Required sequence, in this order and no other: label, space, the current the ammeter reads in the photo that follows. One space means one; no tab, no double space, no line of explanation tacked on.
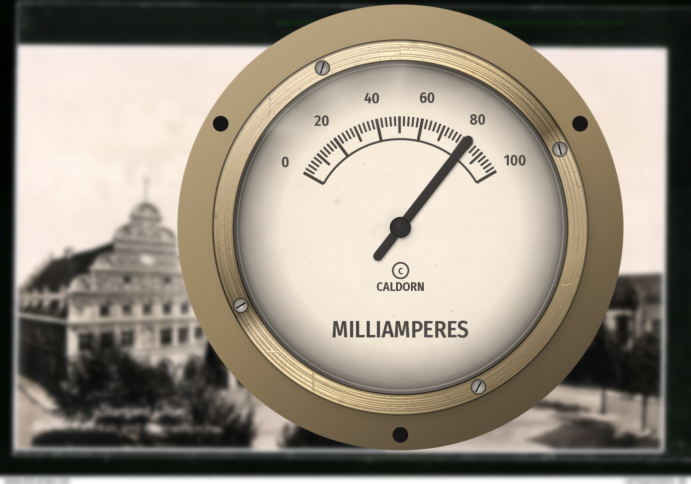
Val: 82 mA
